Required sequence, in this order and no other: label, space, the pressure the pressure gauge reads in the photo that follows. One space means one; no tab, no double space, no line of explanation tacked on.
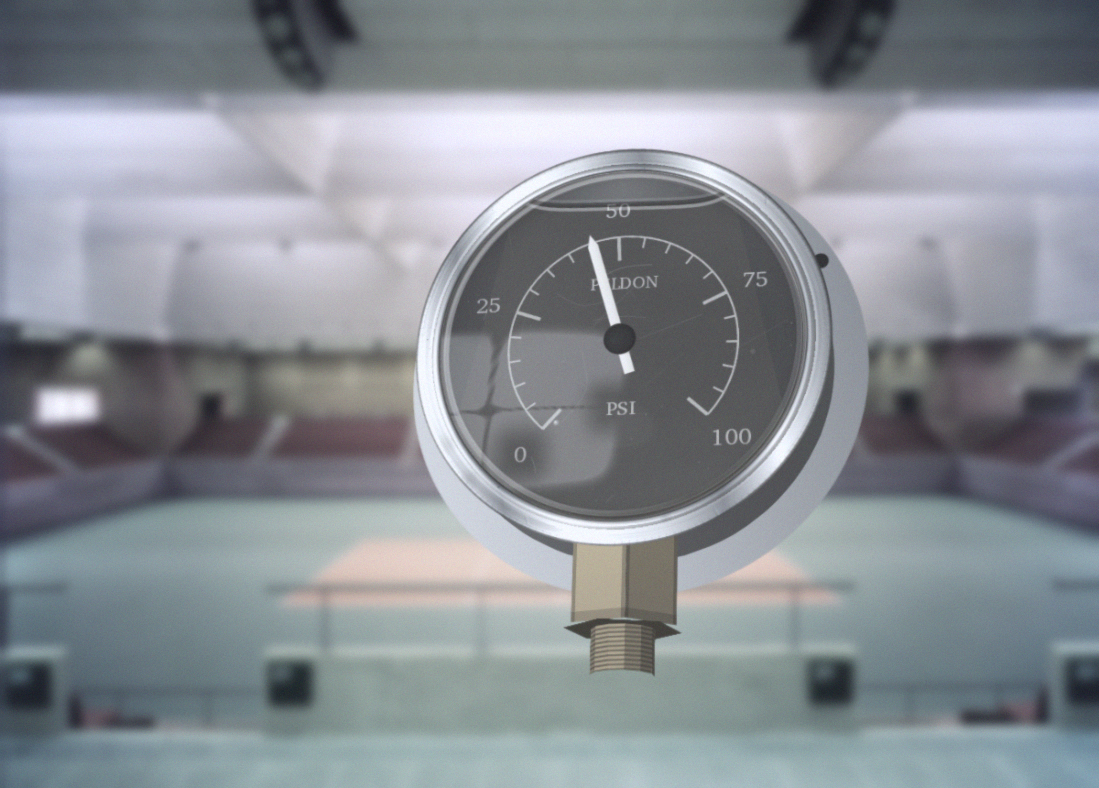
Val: 45 psi
